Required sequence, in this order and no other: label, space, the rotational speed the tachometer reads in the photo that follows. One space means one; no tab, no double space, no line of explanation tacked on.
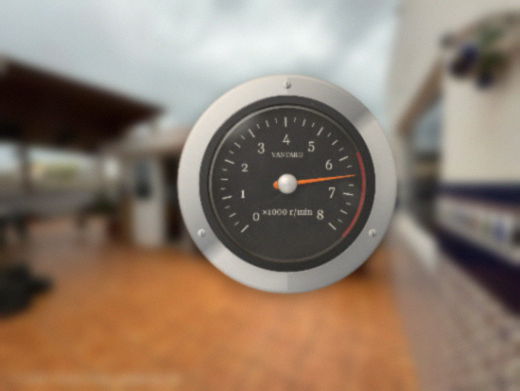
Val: 6500 rpm
